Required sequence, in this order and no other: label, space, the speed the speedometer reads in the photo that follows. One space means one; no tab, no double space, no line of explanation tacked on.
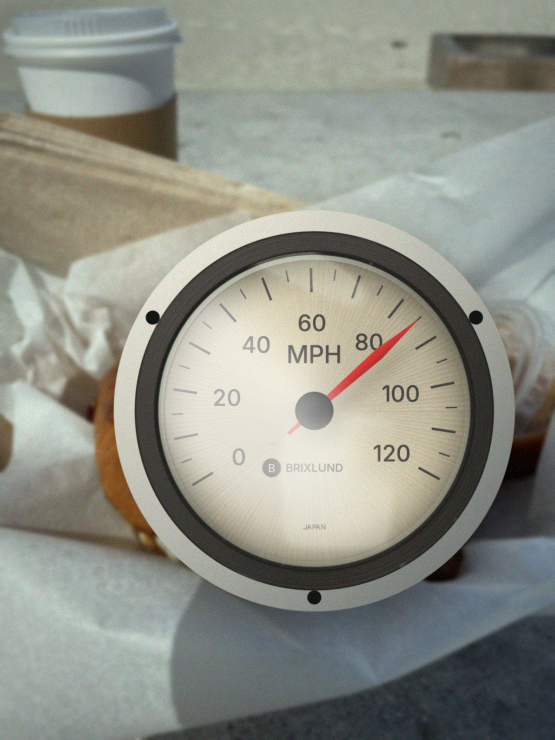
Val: 85 mph
